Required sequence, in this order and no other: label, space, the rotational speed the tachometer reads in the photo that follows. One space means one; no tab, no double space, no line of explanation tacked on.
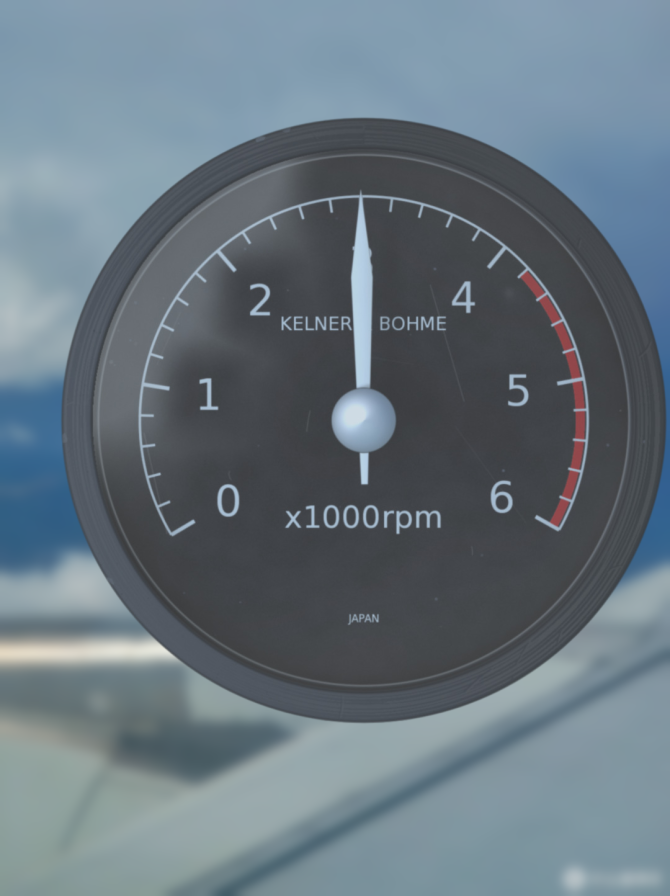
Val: 3000 rpm
